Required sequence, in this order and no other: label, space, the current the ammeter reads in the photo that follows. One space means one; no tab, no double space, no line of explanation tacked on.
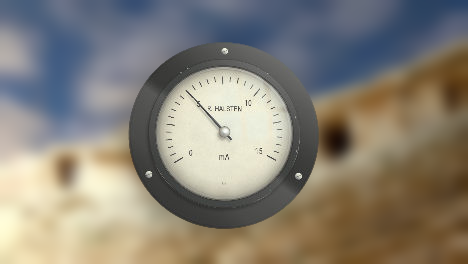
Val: 5 mA
